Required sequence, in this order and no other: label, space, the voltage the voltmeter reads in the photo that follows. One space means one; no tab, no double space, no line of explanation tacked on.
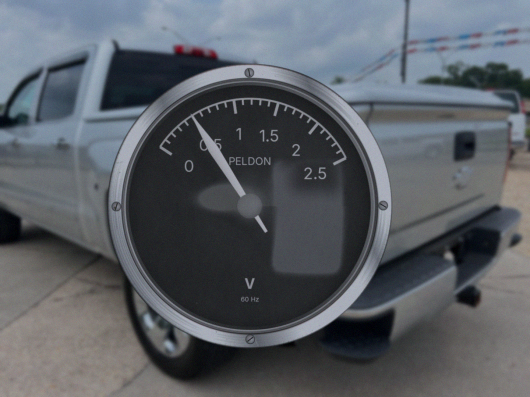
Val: 0.5 V
